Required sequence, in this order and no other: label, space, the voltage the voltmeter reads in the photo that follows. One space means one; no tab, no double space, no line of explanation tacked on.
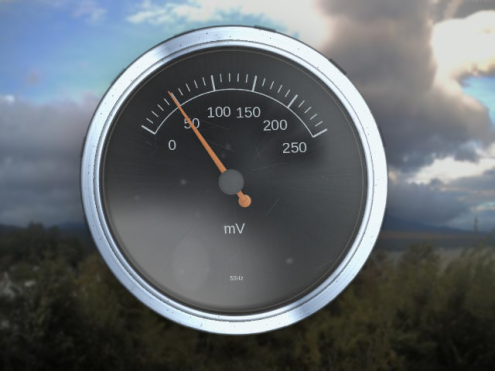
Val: 50 mV
